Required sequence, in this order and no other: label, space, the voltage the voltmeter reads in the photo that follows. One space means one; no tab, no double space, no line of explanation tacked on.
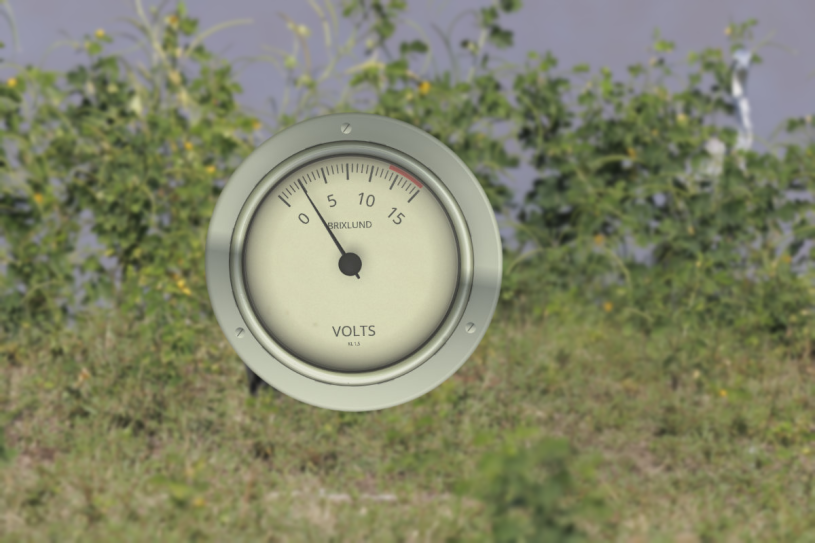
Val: 2.5 V
